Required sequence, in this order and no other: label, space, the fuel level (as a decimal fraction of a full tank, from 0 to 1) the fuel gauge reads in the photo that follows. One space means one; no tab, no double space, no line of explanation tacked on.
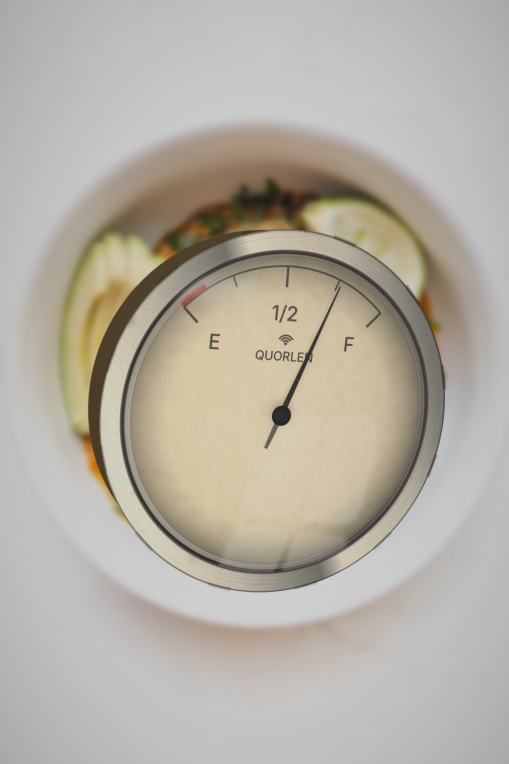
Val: 0.75
